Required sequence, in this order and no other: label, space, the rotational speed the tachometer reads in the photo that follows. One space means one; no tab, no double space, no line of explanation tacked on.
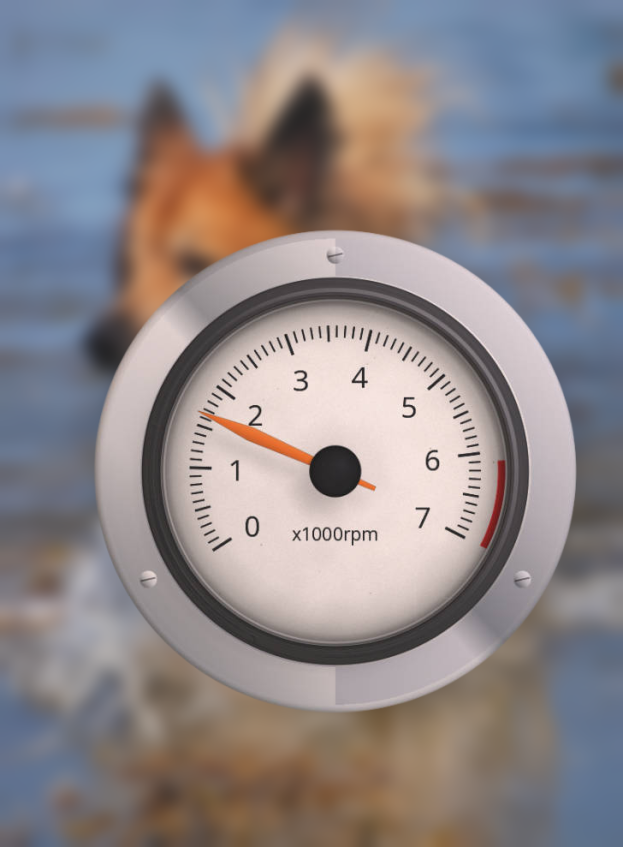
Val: 1650 rpm
